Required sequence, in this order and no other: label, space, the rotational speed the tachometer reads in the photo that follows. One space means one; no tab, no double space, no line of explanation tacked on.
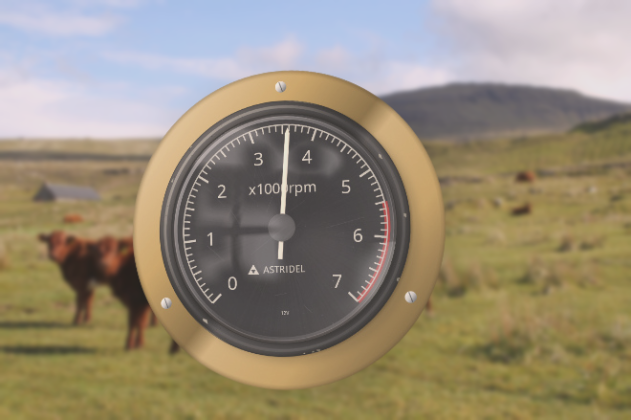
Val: 3600 rpm
